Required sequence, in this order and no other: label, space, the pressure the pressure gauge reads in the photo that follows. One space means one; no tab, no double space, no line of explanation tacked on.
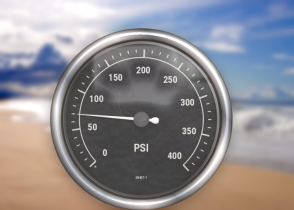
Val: 70 psi
